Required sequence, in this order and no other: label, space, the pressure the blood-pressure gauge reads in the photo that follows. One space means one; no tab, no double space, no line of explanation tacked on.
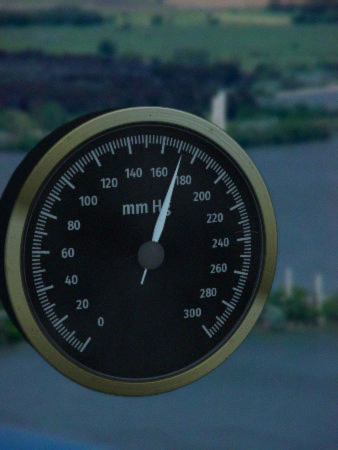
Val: 170 mmHg
